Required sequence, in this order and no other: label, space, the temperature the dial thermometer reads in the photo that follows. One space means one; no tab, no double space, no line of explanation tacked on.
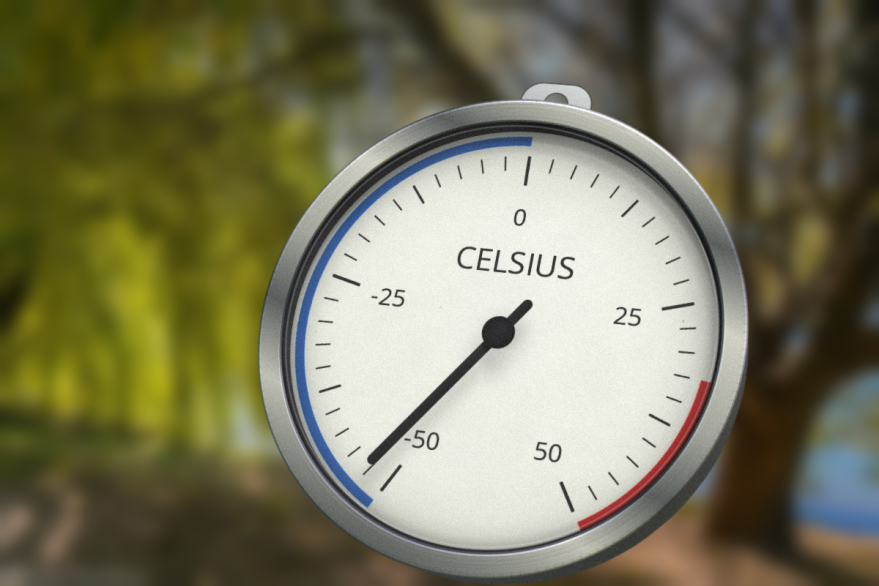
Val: -47.5 °C
